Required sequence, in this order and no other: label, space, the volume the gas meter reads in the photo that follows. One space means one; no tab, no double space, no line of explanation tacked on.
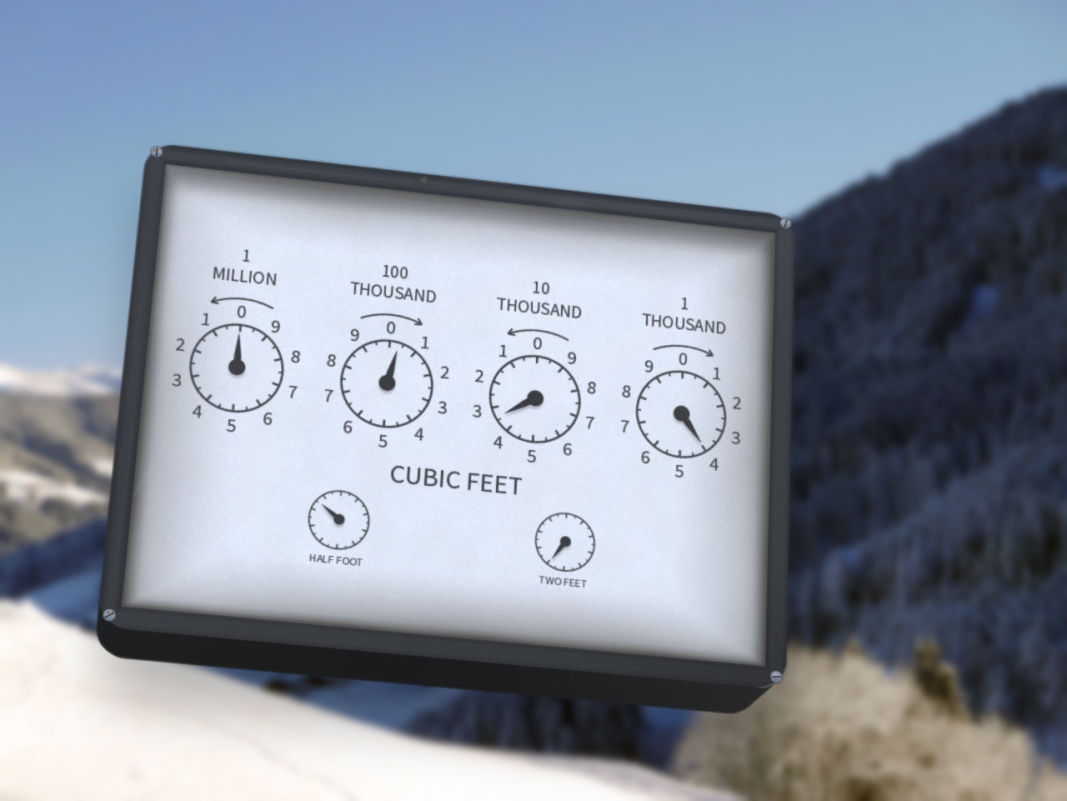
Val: 3400 ft³
